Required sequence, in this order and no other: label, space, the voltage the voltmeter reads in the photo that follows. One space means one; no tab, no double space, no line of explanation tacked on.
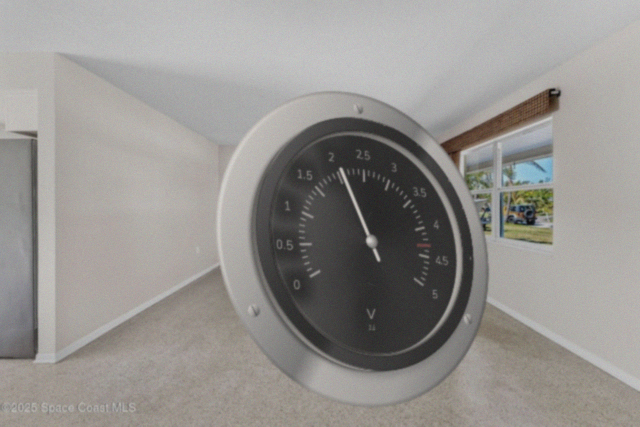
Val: 2 V
